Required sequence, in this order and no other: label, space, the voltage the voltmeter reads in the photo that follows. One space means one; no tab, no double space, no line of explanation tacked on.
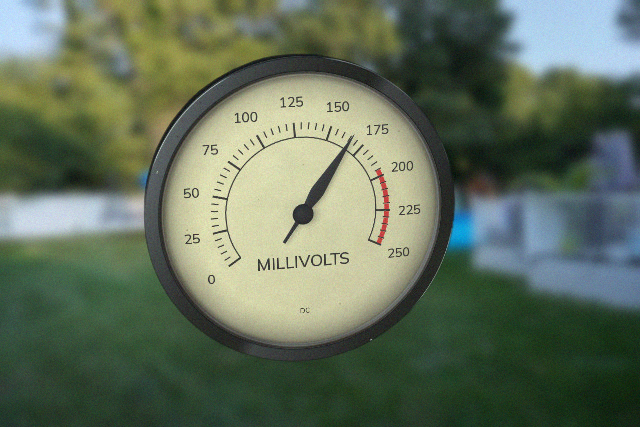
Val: 165 mV
